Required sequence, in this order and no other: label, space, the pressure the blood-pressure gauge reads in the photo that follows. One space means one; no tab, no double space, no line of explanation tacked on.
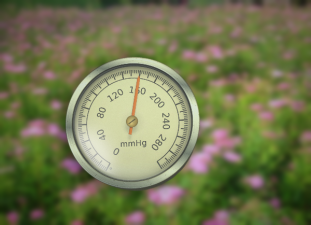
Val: 160 mmHg
